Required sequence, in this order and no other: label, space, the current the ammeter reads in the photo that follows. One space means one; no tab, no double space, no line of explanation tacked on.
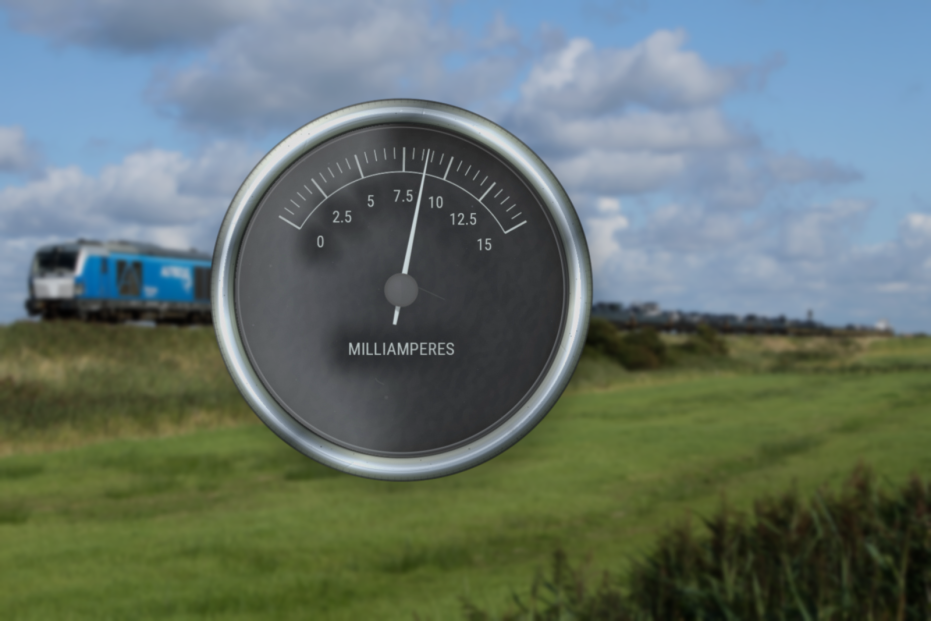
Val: 8.75 mA
